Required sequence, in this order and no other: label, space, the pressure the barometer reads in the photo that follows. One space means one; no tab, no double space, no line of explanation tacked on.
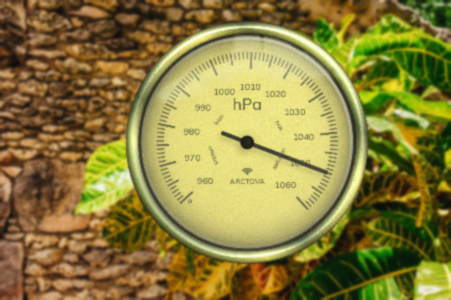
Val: 1050 hPa
